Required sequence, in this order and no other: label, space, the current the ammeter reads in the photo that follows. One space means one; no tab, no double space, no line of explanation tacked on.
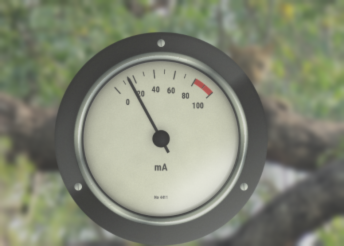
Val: 15 mA
